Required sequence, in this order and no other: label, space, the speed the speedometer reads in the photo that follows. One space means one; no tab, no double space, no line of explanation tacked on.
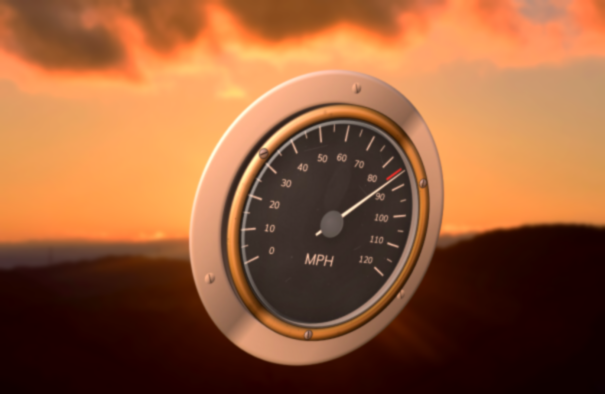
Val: 85 mph
